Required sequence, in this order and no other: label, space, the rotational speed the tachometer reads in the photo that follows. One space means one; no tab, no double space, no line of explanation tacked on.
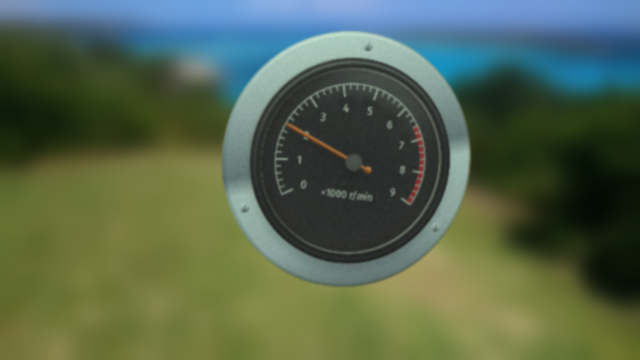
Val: 2000 rpm
